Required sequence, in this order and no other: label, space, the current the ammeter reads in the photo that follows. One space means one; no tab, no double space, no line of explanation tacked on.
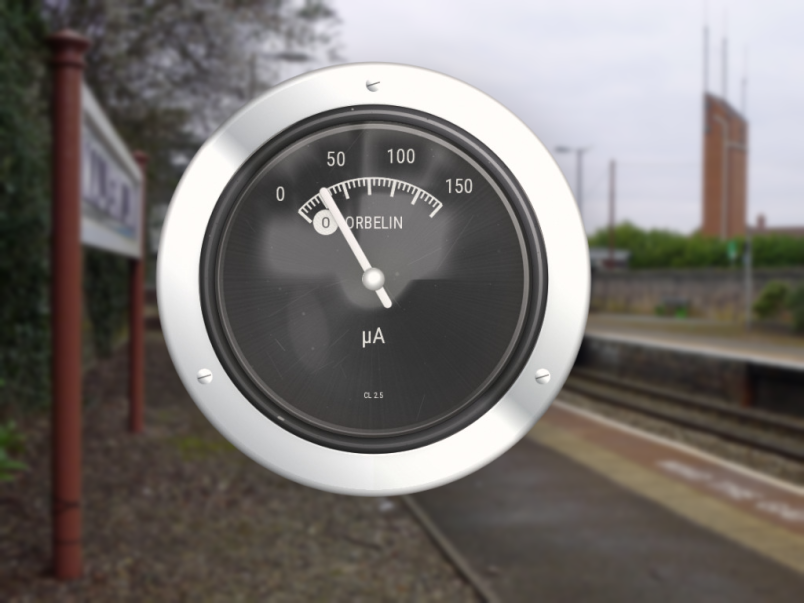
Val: 30 µA
